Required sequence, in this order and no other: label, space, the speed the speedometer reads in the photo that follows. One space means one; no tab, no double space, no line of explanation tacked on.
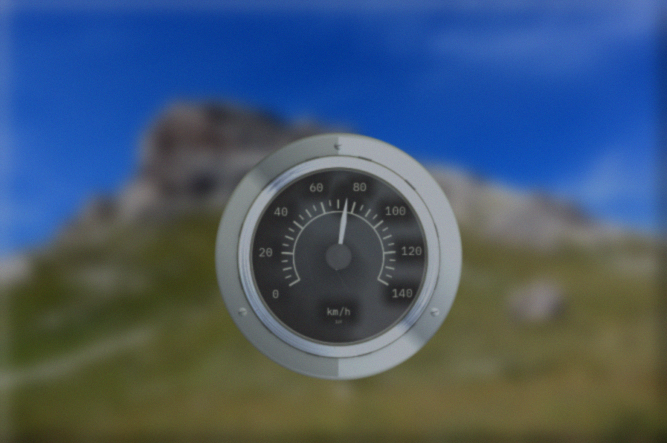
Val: 75 km/h
